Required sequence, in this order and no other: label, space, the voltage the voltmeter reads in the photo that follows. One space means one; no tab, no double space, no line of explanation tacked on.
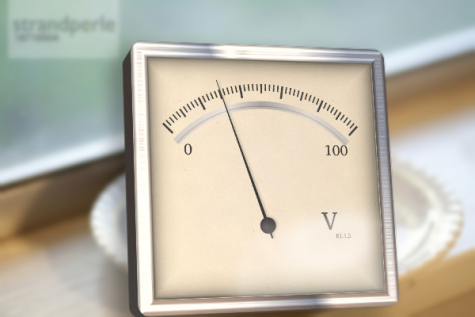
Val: 30 V
